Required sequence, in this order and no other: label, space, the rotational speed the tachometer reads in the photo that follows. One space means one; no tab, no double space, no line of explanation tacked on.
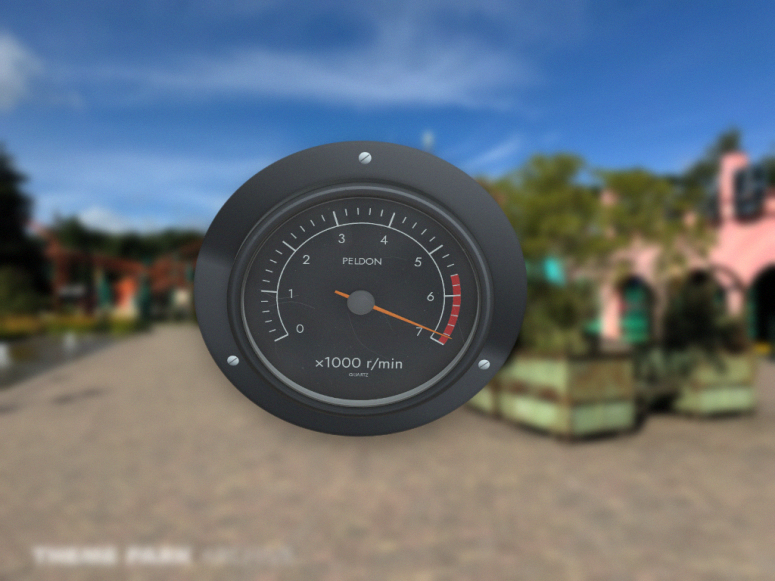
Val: 6800 rpm
